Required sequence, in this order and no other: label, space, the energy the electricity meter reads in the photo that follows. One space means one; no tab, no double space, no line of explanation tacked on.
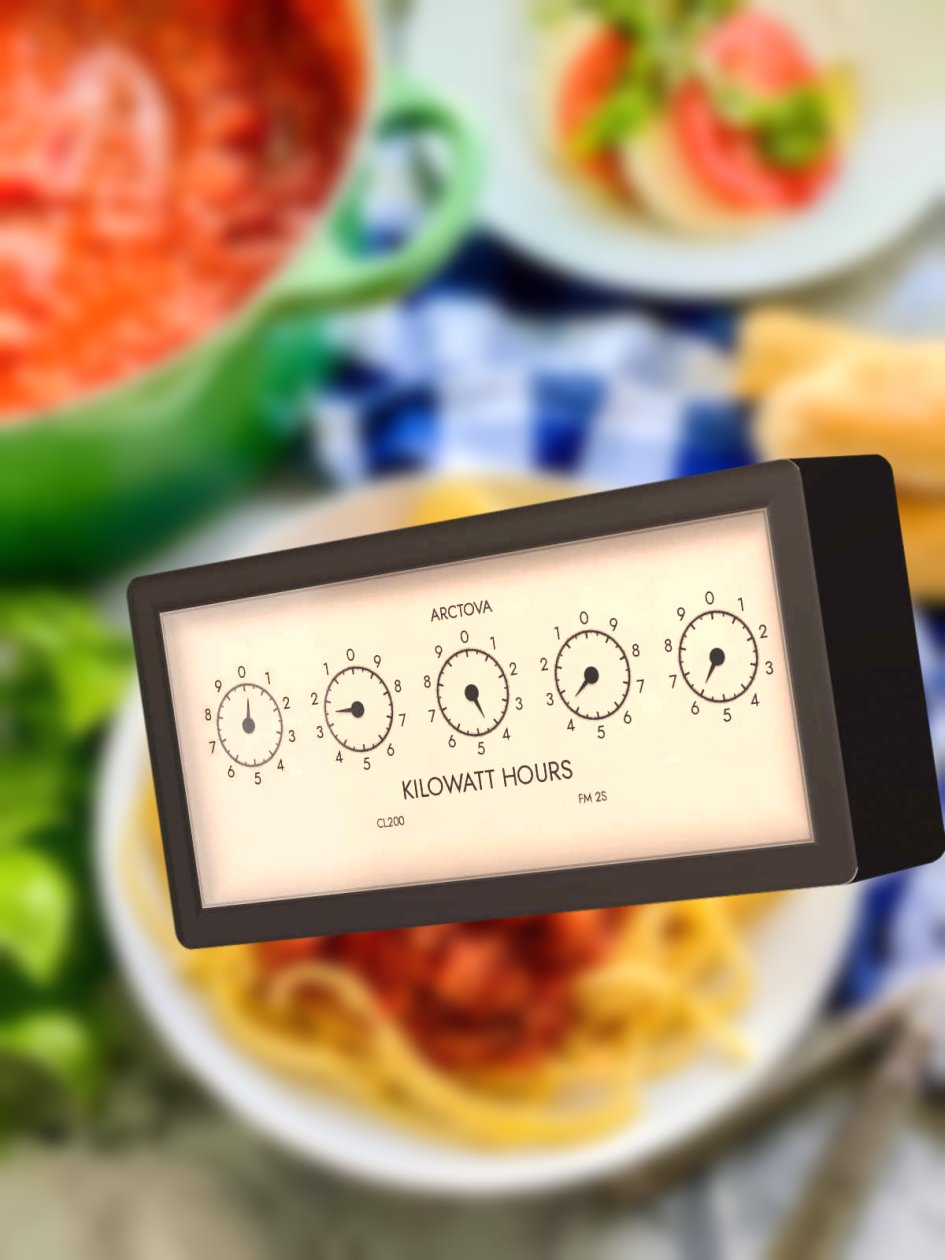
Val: 2436 kWh
